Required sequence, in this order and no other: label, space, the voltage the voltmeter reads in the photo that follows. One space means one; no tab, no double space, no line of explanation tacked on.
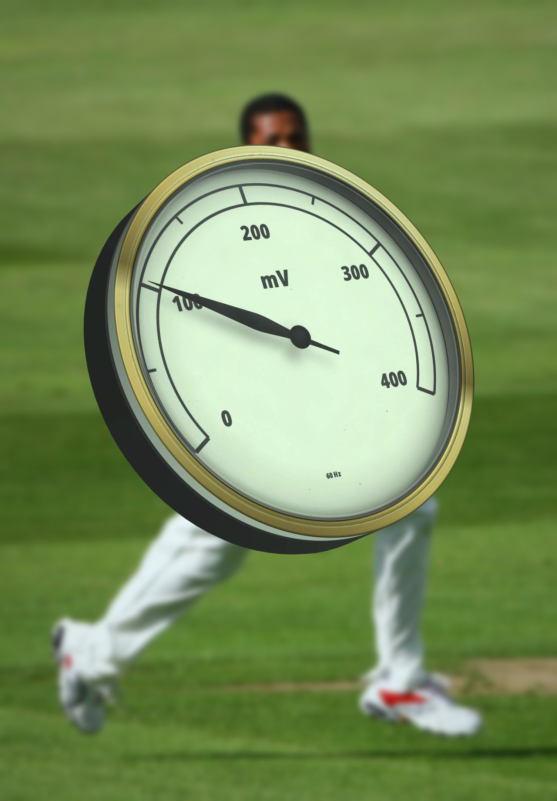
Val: 100 mV
